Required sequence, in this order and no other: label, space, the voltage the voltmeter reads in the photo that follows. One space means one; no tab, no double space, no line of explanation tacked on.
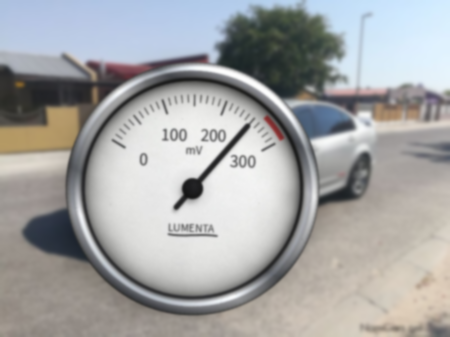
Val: 250 mV
